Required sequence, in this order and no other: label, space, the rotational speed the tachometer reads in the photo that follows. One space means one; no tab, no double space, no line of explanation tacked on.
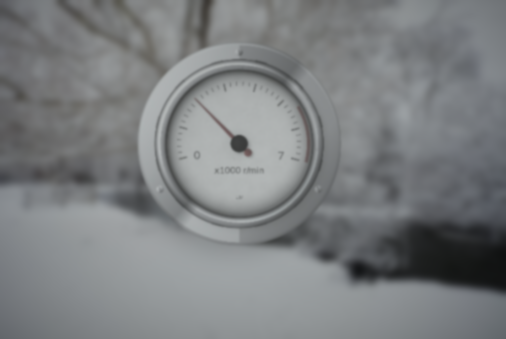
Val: 2000 rpm
